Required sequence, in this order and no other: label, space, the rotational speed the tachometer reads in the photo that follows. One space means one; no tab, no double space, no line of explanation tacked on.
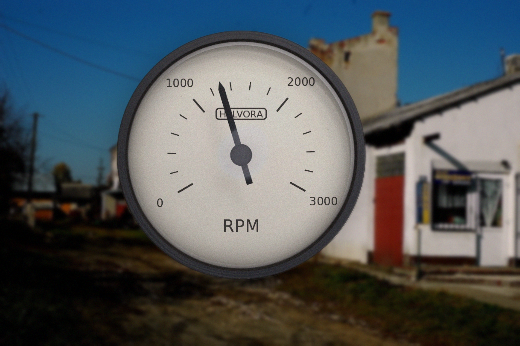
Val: 1300 rpm
